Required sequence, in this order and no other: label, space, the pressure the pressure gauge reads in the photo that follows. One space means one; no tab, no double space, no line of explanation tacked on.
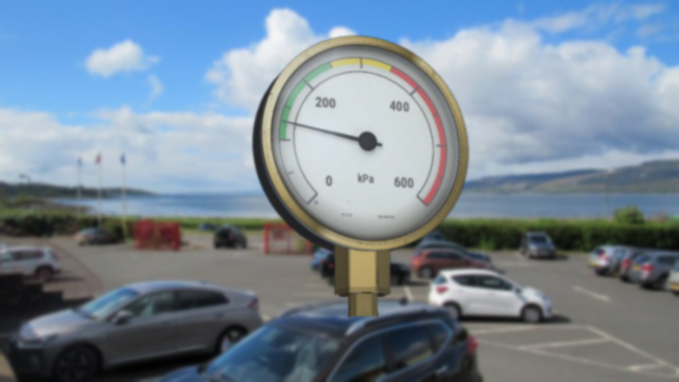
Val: 125 kPa
